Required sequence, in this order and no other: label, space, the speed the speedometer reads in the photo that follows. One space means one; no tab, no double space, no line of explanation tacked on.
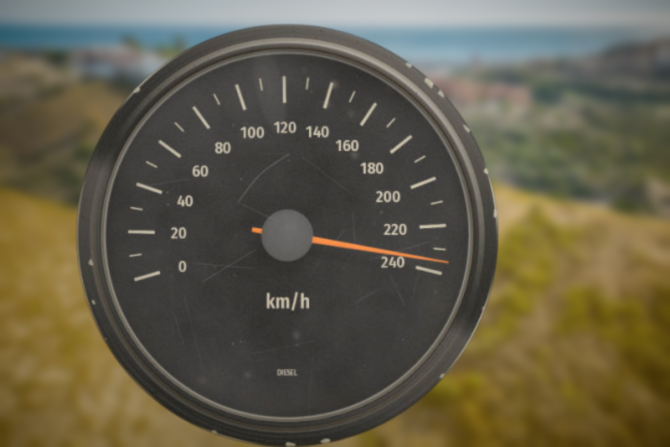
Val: 235 km/h
